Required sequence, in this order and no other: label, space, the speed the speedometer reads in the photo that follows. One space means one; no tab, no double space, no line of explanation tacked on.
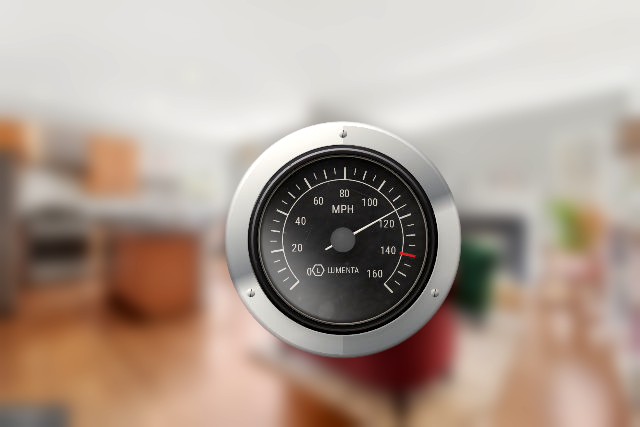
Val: 115 mph
